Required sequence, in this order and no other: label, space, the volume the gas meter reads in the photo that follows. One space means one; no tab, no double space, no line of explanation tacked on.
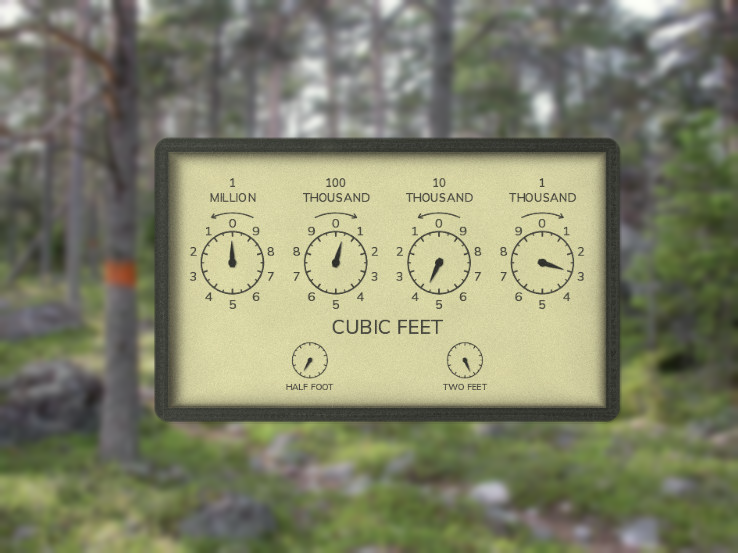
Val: 4300 ft³
